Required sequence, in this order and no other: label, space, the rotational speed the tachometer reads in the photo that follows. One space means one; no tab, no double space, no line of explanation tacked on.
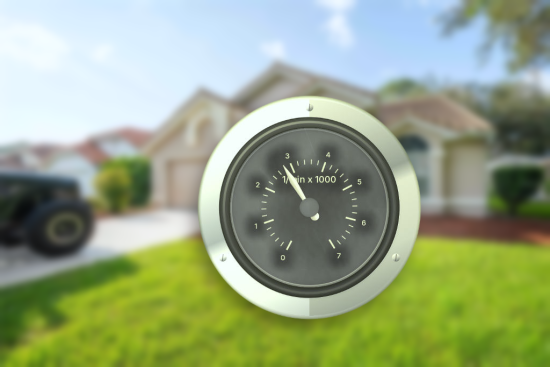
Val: 2800 rpm
